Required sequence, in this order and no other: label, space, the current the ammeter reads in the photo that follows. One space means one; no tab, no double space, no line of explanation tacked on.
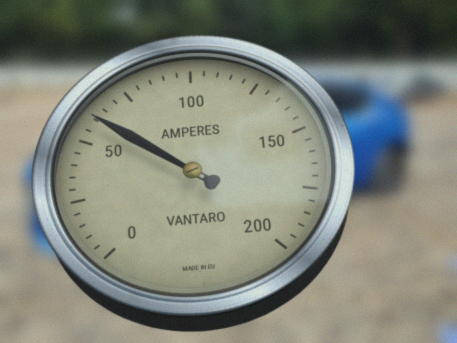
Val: 60 A
